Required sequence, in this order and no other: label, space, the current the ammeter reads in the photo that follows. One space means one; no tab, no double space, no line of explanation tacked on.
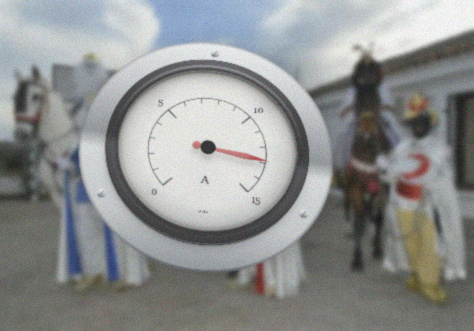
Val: 13 A
